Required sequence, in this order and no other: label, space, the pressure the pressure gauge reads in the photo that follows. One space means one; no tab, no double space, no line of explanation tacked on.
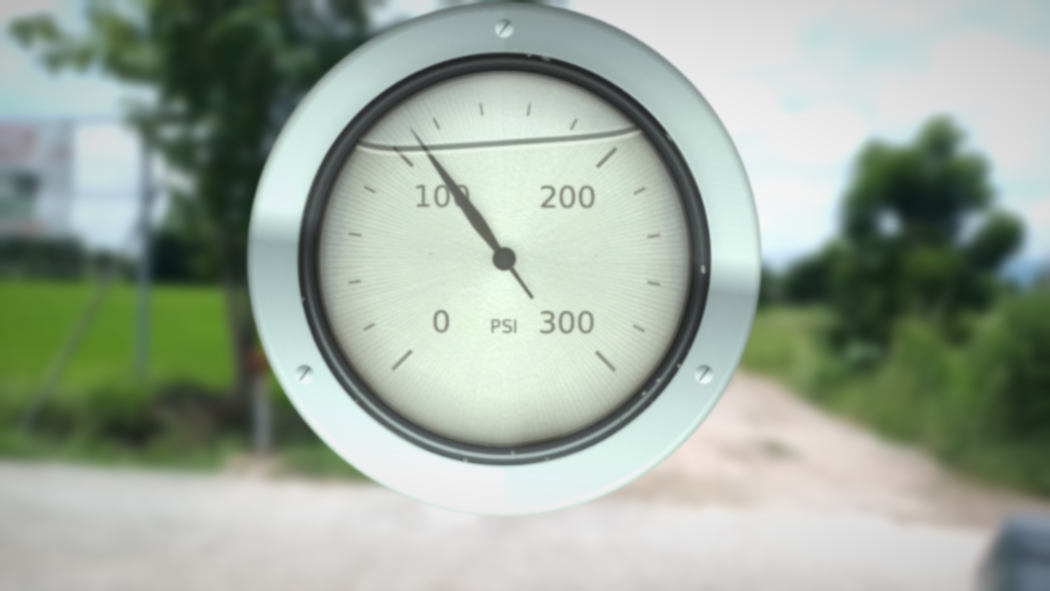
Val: 110 psi
